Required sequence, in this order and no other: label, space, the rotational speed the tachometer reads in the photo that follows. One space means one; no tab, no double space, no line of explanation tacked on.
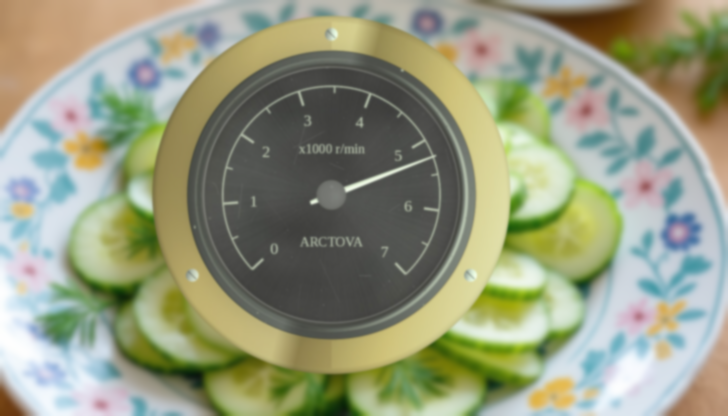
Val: 5250 rpm
